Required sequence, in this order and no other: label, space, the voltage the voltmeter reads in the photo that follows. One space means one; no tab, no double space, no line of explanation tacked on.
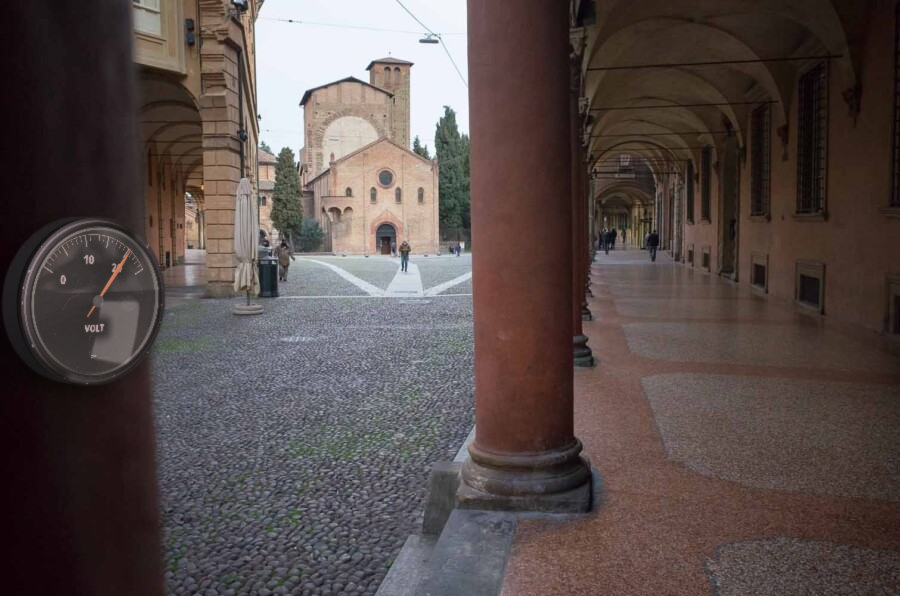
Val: 20 V
